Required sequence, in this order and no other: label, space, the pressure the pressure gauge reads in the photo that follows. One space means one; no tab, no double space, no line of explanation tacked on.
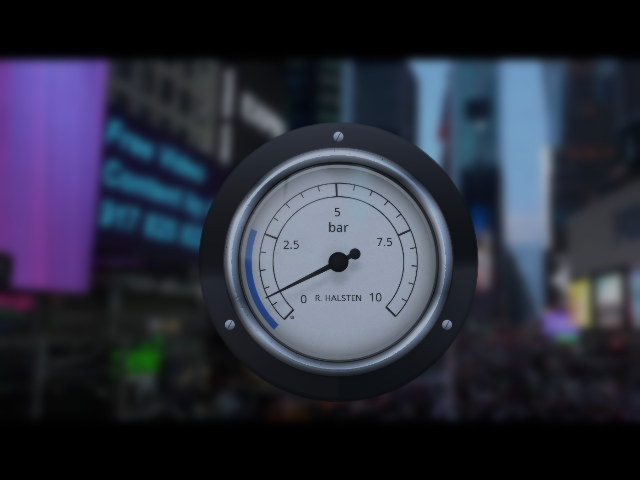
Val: 0.75 bar
